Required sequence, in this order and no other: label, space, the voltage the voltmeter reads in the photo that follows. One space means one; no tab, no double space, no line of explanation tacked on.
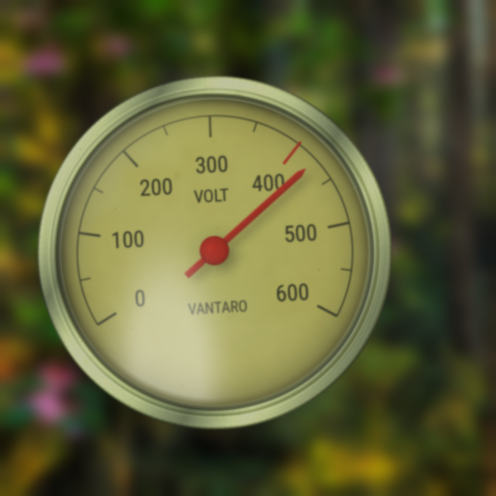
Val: 425 V
